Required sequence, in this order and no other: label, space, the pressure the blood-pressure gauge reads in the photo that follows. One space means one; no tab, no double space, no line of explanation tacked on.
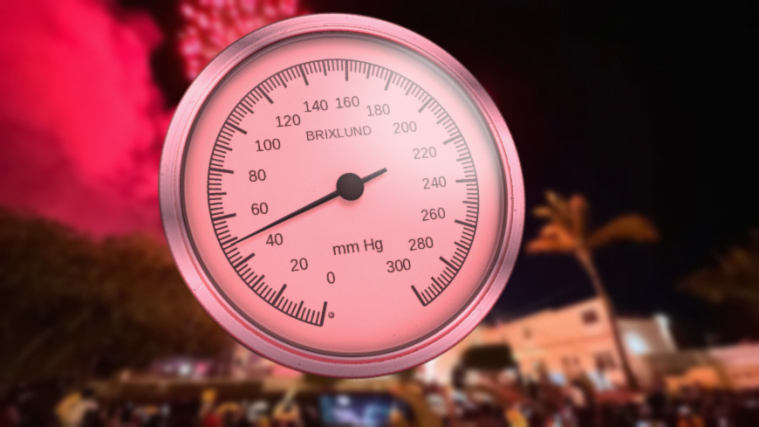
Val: 48 mmHg
